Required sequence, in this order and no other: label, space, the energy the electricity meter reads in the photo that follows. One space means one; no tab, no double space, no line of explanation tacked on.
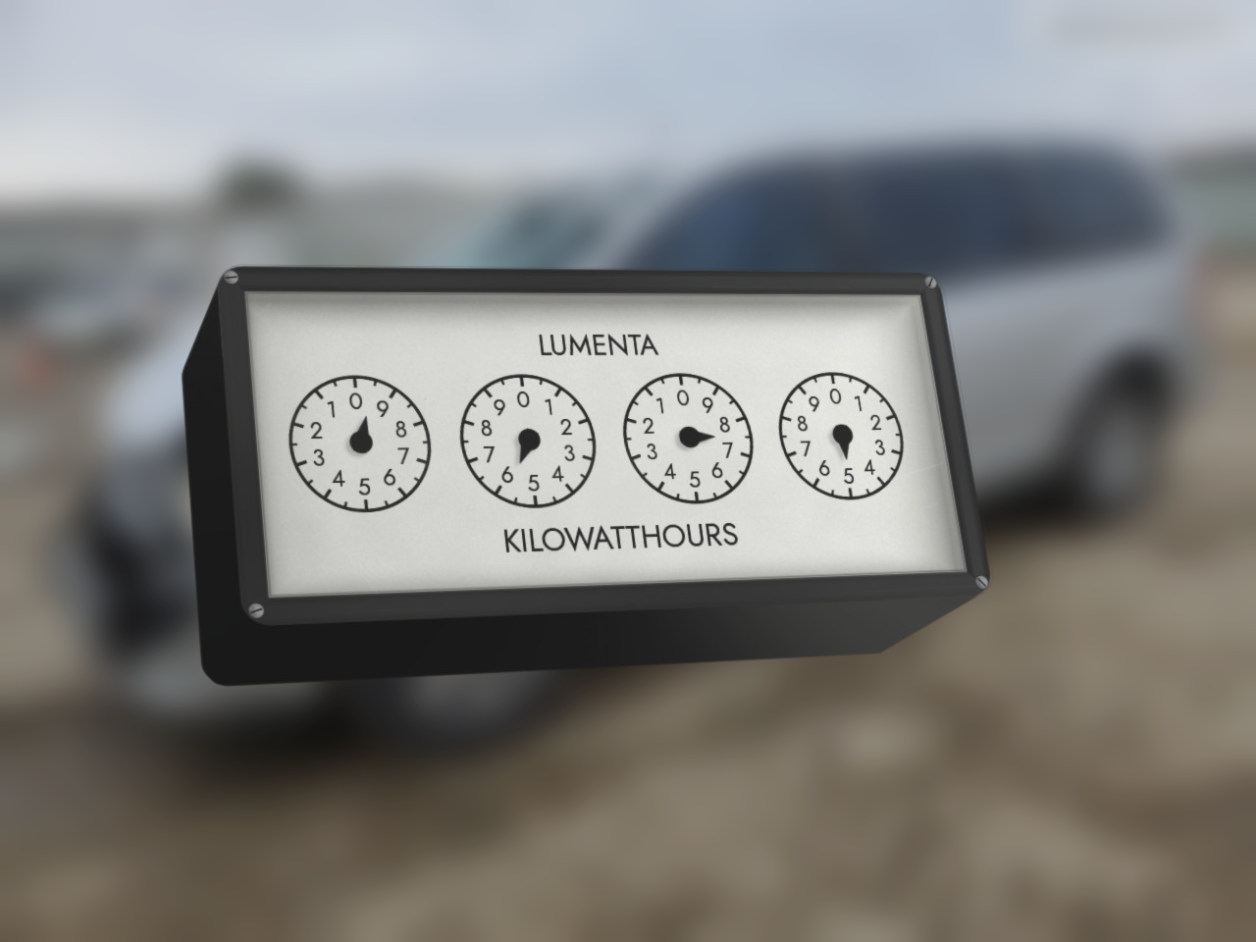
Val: 9575 kWh
